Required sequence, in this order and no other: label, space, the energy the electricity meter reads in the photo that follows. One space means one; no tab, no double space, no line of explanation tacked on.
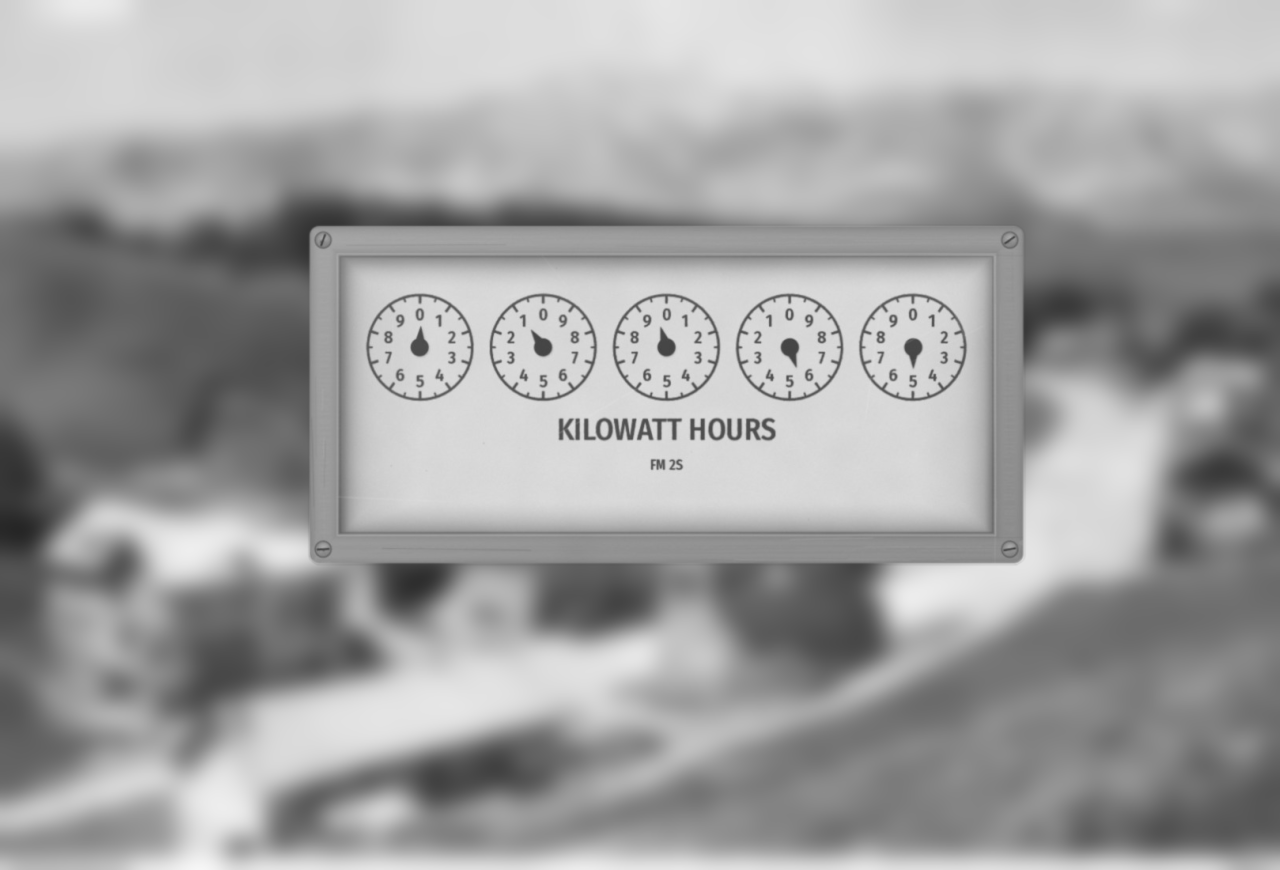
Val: 955 kWh
